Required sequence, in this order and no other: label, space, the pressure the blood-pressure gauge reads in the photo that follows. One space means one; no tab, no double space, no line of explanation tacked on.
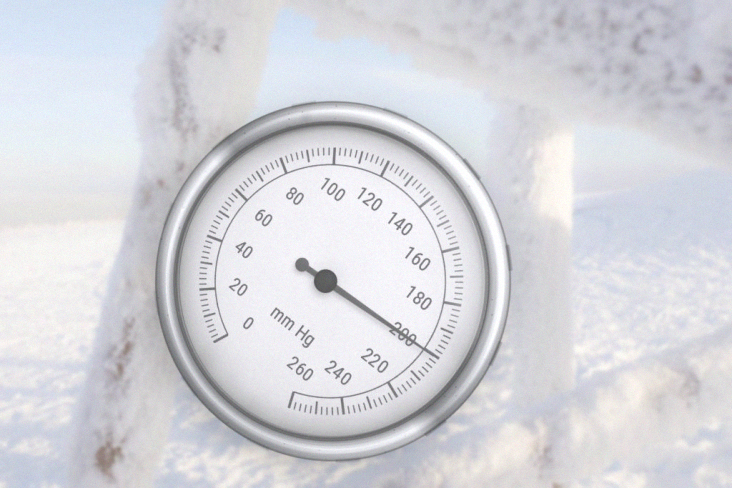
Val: 200 mmHg
